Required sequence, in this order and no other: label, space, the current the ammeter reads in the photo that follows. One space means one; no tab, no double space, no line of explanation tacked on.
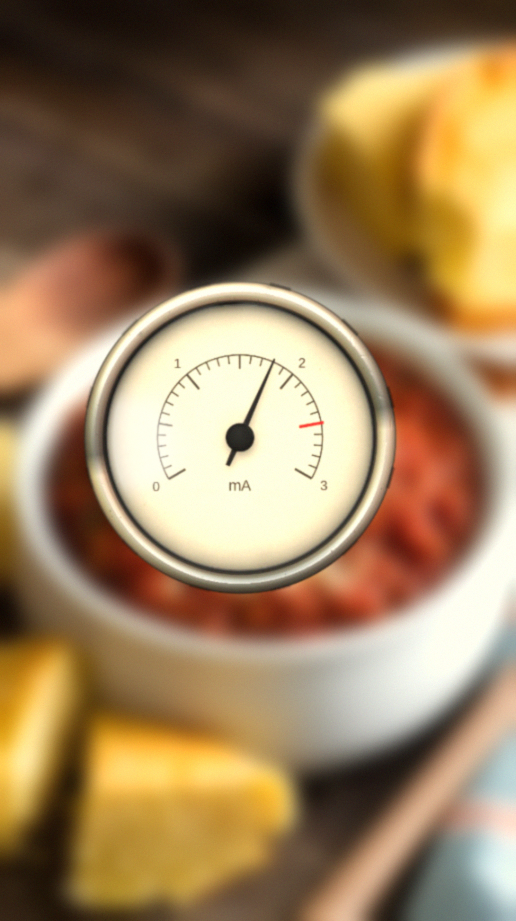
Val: 1.8 mA
